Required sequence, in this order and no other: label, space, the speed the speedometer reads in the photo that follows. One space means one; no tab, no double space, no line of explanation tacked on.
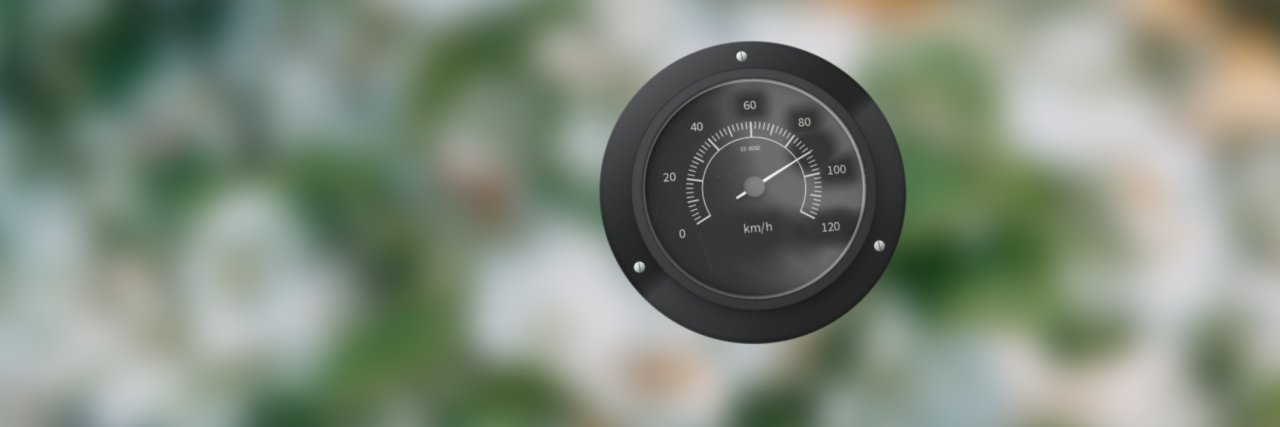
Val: 90 km/h
